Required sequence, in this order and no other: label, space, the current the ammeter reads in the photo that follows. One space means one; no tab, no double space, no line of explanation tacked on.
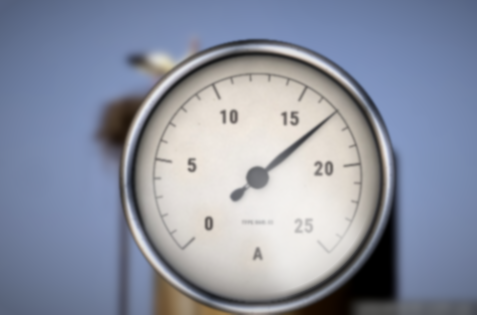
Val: 17 A
